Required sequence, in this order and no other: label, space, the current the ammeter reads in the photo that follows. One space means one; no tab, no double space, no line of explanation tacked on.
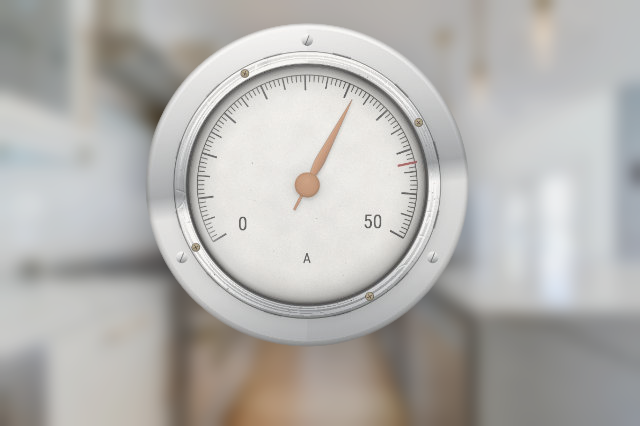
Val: 31 A
